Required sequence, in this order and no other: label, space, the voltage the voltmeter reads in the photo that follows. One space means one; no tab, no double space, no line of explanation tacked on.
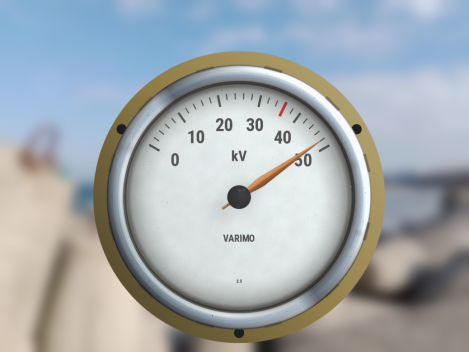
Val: 48 kV
